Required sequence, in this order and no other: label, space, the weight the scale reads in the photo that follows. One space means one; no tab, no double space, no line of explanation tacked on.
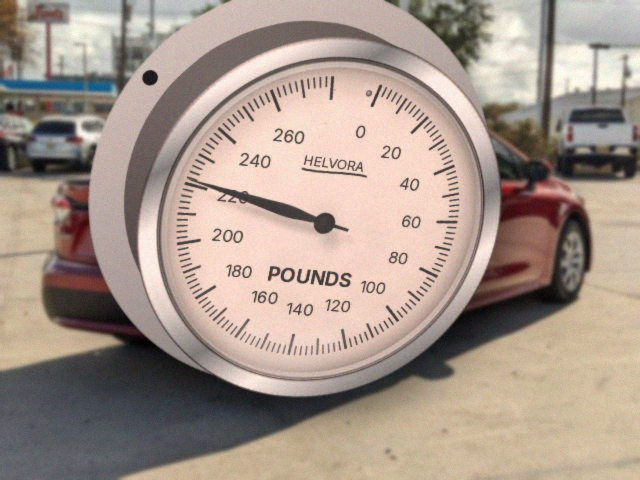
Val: 222 lb
